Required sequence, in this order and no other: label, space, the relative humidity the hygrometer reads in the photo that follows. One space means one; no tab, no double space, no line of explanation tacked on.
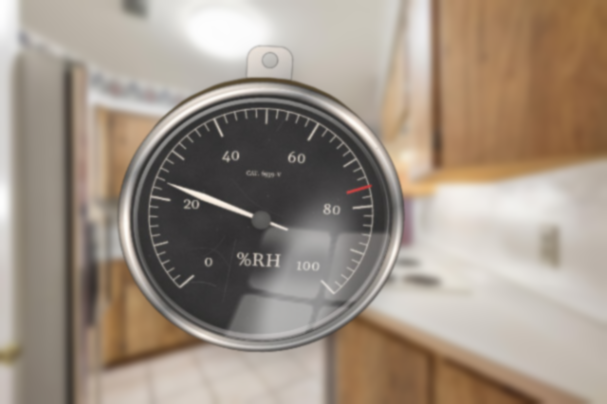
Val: 24 %
